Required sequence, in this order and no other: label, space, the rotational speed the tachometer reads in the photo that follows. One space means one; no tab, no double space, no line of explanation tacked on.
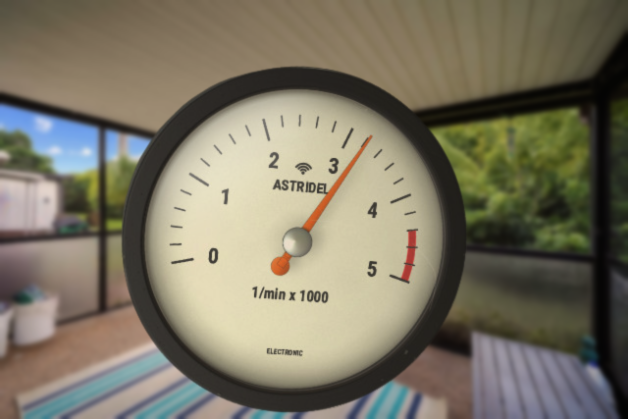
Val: 3200 rpm
